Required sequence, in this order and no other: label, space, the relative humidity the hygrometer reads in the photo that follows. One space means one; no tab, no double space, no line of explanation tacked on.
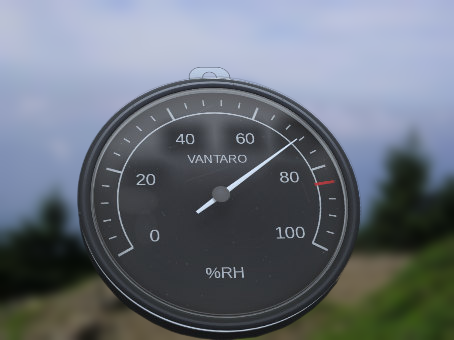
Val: 72 %
